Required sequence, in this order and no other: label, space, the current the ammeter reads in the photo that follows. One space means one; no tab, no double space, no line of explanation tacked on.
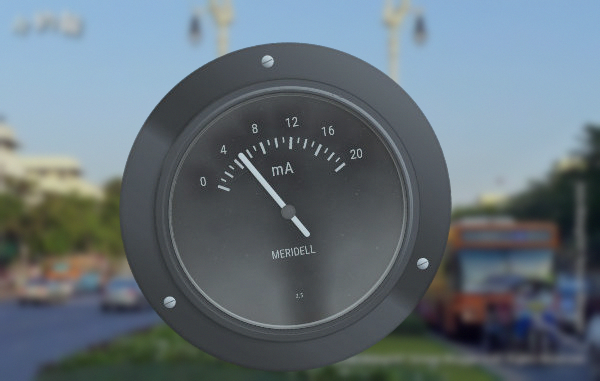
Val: 5 mA
